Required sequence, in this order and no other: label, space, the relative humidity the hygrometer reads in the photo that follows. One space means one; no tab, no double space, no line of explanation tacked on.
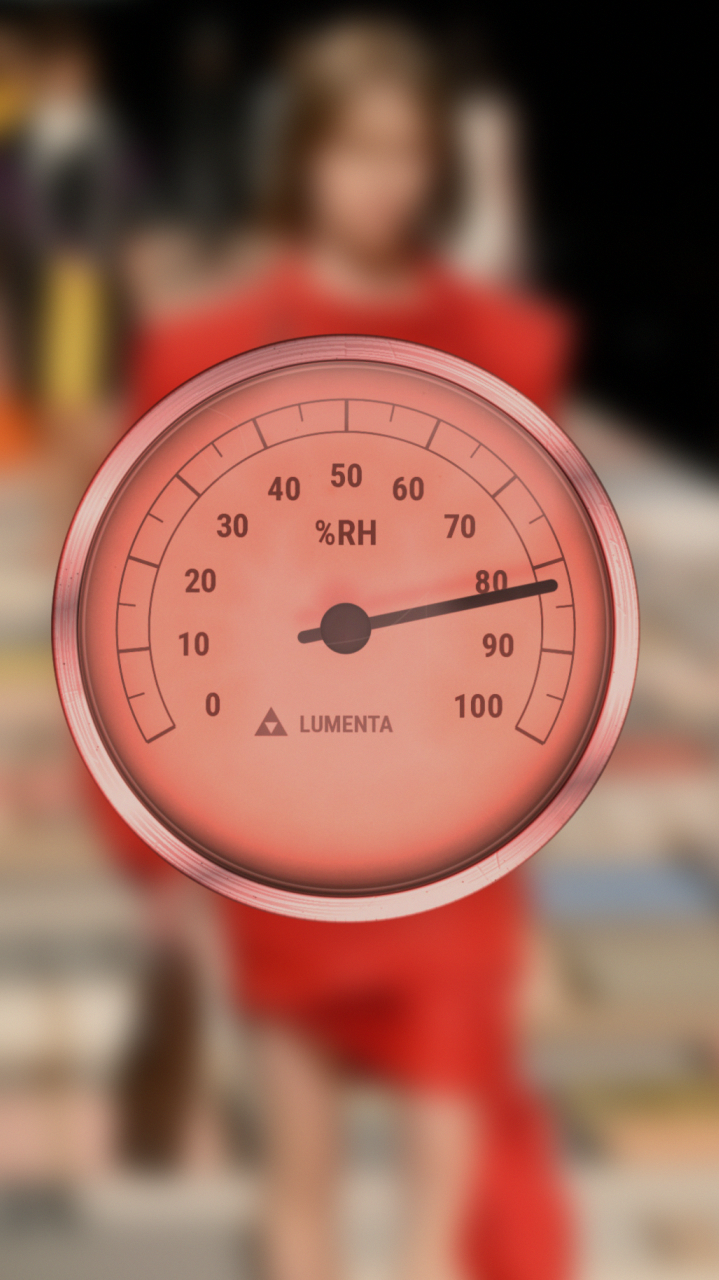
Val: 82.5 %
